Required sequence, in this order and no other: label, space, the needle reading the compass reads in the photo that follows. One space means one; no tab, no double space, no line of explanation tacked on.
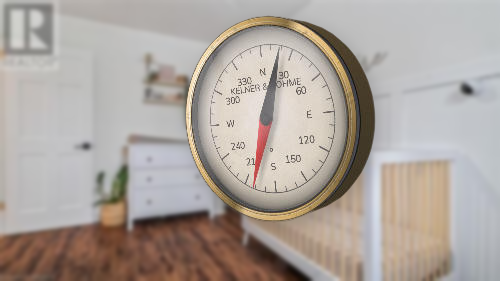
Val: 200 °
